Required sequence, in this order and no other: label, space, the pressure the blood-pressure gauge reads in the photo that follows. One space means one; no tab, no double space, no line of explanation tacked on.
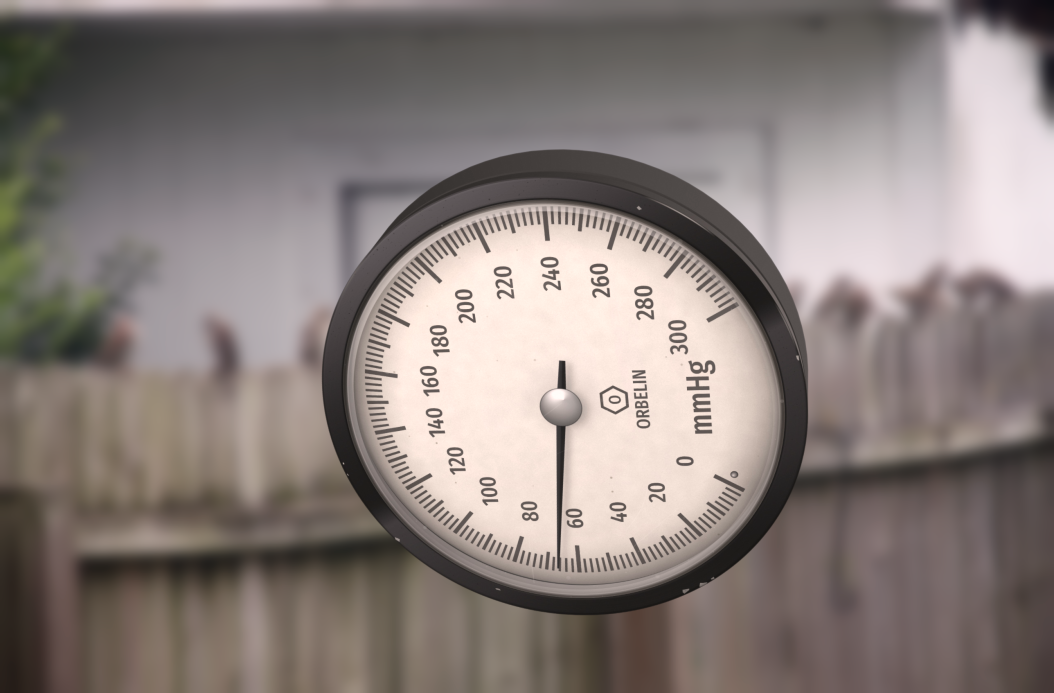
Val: 66 mmHg
